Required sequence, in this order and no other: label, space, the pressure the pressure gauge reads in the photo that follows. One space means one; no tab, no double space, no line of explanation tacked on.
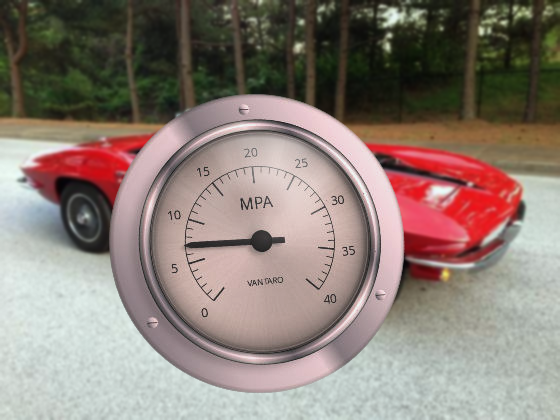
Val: 7 MPa
